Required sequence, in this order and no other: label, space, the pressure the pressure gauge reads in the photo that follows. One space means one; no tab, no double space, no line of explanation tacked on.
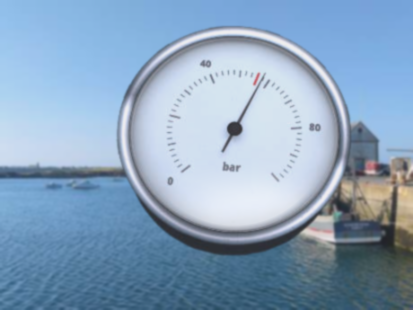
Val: 58 bar
